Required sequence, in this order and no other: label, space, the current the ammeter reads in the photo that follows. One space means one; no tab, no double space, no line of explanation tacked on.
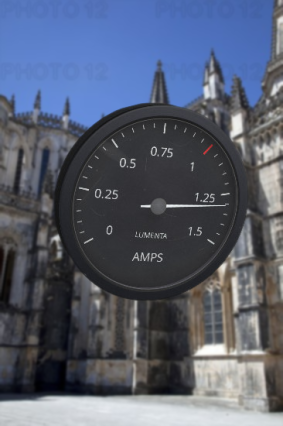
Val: 1.3 A
